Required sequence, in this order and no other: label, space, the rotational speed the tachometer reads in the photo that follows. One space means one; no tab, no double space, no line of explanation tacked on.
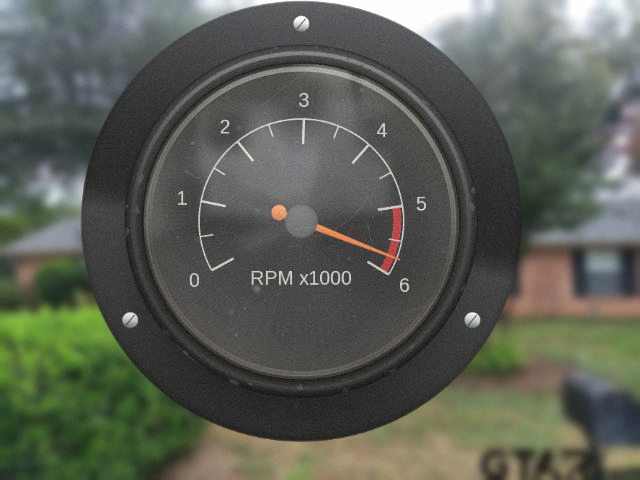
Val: 5750 rpm
